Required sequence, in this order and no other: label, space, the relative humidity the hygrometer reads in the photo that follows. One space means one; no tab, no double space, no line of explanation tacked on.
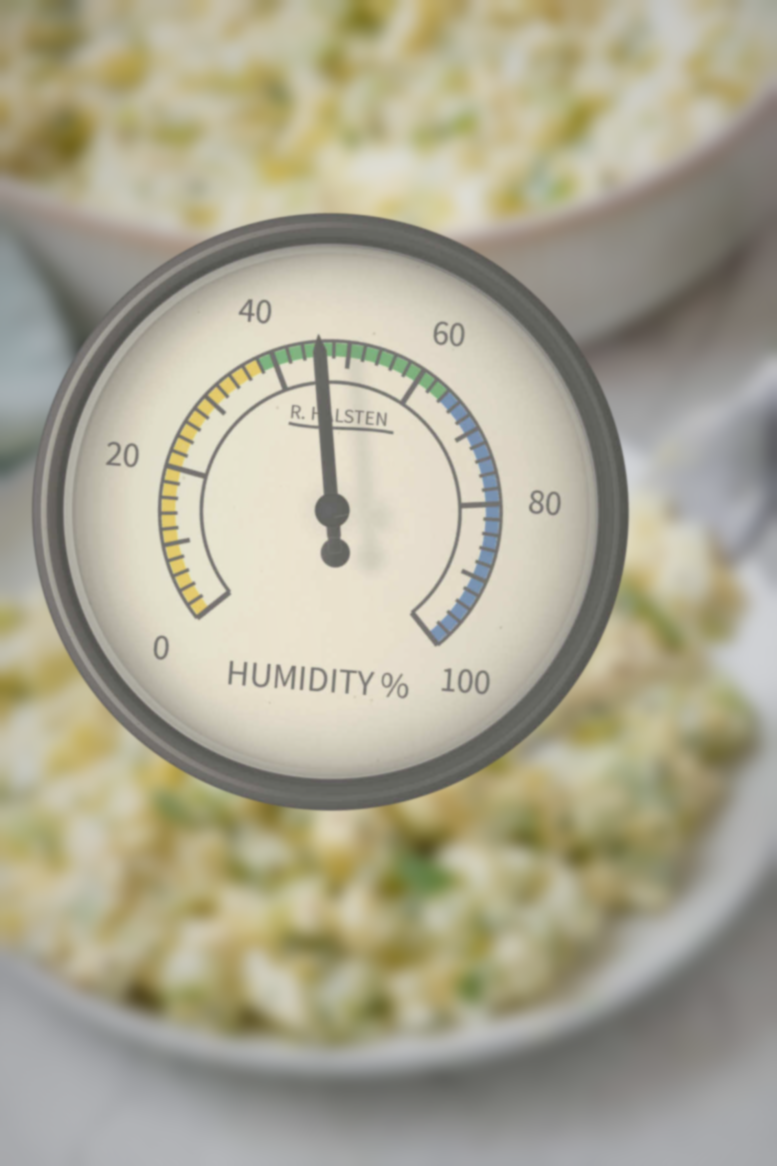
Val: 46 %
